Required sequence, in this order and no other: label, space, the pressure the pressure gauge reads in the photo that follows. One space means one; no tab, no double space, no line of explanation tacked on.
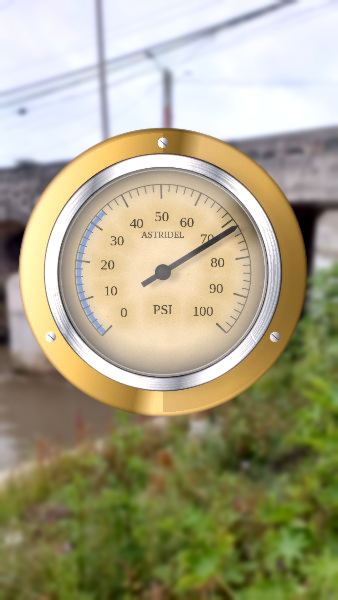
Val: 72 psi
